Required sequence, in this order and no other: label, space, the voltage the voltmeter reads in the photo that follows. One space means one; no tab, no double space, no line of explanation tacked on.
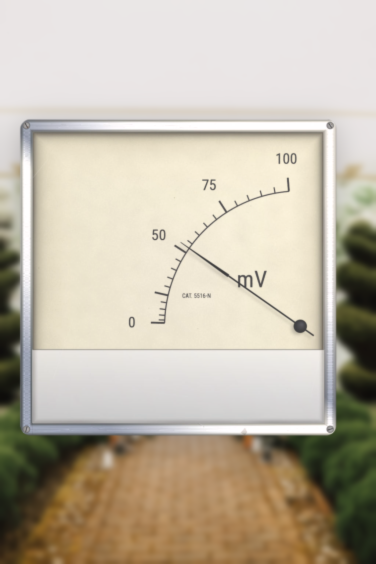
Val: 52.5 mV
